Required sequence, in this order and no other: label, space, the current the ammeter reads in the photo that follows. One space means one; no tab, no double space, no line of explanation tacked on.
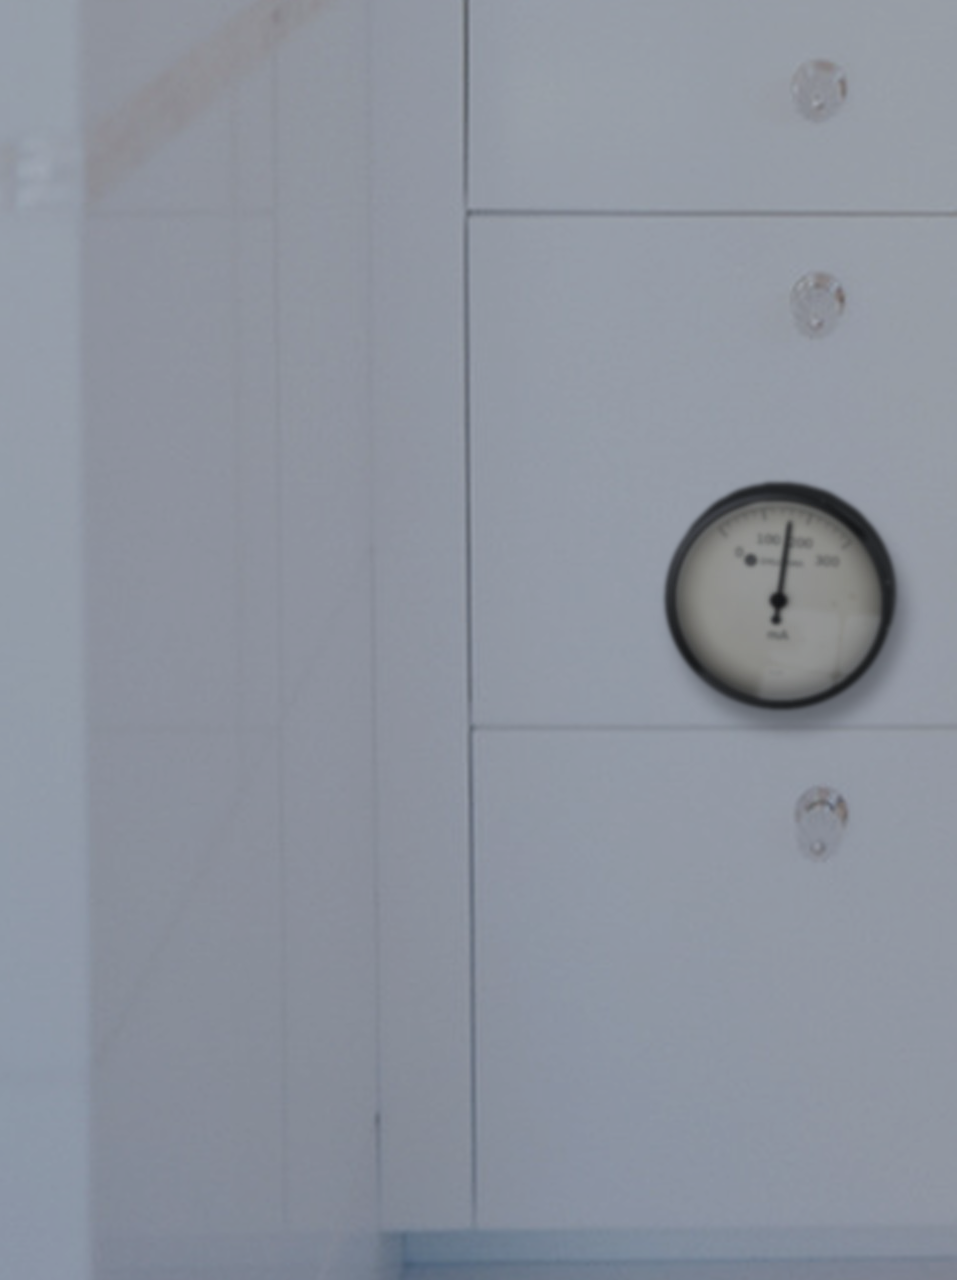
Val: 160 mA
